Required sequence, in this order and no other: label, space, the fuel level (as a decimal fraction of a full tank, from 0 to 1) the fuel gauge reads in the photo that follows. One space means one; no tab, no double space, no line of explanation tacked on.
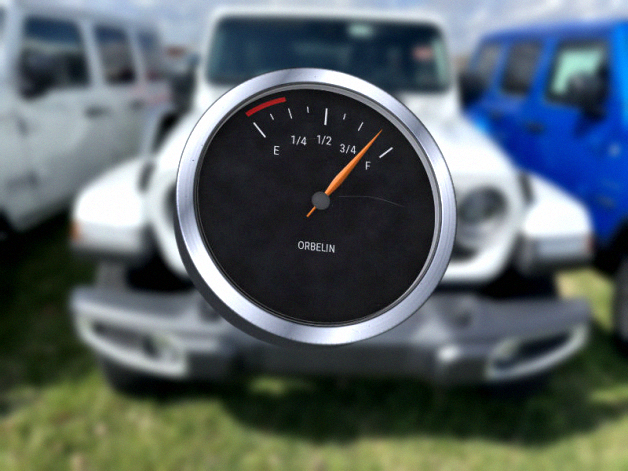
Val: 0.875
